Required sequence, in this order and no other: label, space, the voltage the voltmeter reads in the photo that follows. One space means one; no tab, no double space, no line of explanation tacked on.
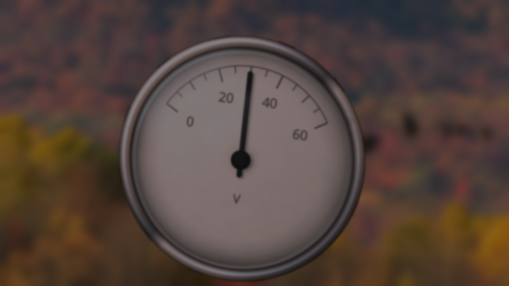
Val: 30 V
